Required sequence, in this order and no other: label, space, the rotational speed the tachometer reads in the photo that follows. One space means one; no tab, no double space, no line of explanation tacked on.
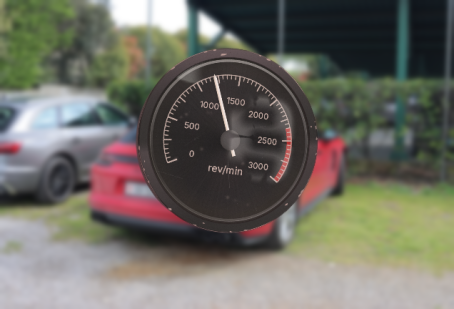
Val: 1200 rpm
